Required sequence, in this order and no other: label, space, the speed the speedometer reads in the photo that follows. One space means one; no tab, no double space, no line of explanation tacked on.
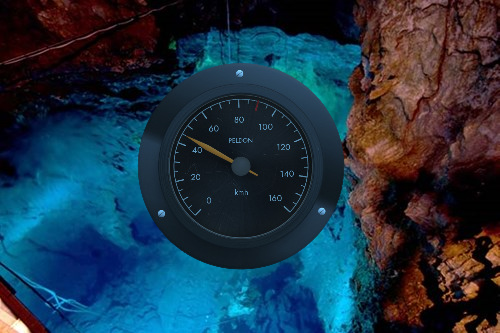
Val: 45 km/h
